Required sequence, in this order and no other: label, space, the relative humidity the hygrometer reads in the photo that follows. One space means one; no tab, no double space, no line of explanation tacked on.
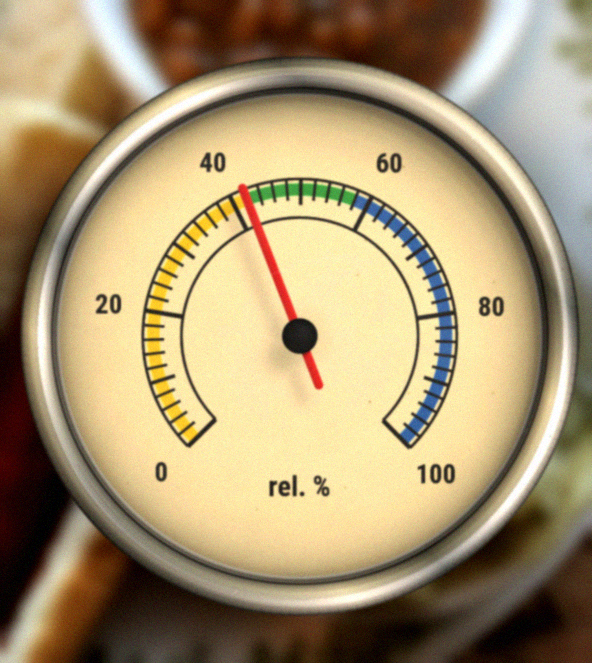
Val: 42 %
